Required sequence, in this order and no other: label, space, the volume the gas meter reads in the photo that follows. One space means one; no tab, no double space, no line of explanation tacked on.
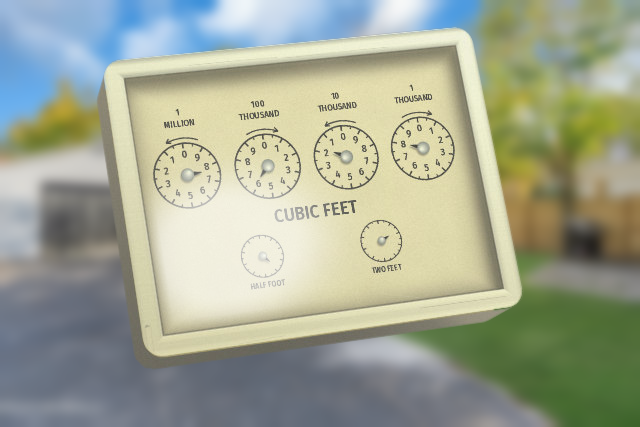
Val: 761800 ft³
